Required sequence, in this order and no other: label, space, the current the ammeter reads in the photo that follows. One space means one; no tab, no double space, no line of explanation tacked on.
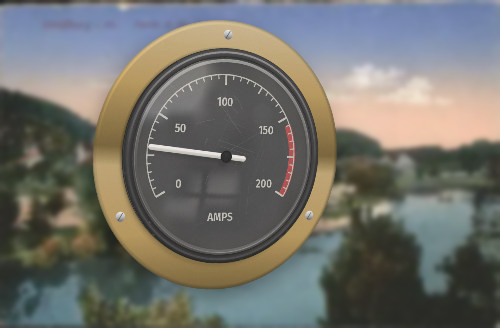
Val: 30 A
